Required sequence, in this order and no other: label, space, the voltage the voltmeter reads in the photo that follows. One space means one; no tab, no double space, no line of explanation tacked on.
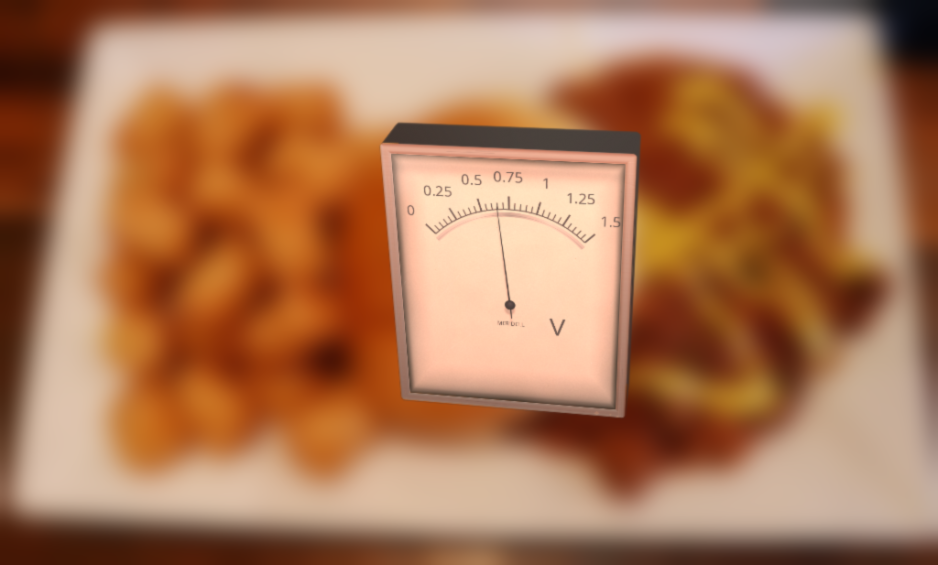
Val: 0.65 V
